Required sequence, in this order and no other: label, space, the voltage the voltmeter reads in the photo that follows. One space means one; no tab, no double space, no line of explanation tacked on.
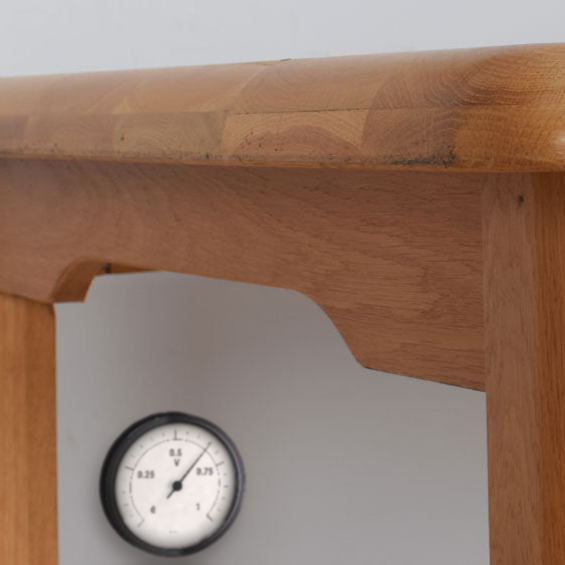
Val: 0.65 V
